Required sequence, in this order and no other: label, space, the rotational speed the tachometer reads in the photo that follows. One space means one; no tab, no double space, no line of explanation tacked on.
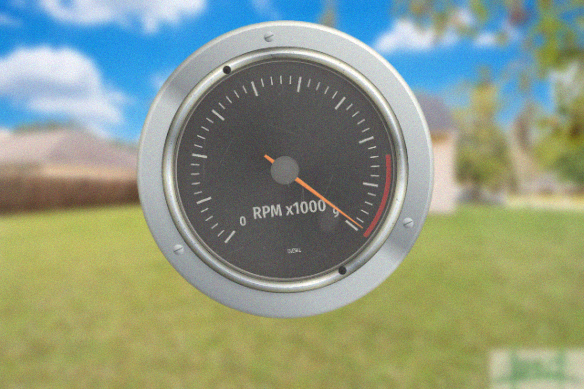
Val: 8900 rpm
